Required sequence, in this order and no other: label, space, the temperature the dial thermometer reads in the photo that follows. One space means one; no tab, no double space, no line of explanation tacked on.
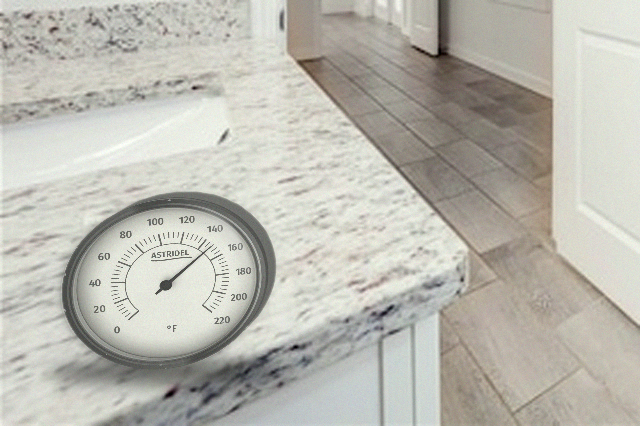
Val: 148 °F
